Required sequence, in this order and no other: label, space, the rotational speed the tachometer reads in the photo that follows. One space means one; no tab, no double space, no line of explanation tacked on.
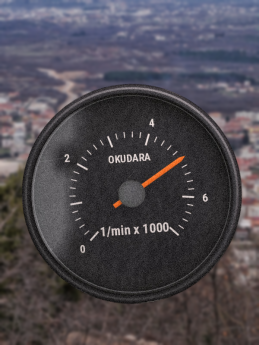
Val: 5000 rpm
